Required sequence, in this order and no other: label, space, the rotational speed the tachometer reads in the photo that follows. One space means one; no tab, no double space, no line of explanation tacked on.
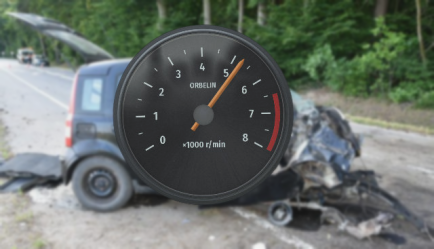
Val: 5250 rpm
